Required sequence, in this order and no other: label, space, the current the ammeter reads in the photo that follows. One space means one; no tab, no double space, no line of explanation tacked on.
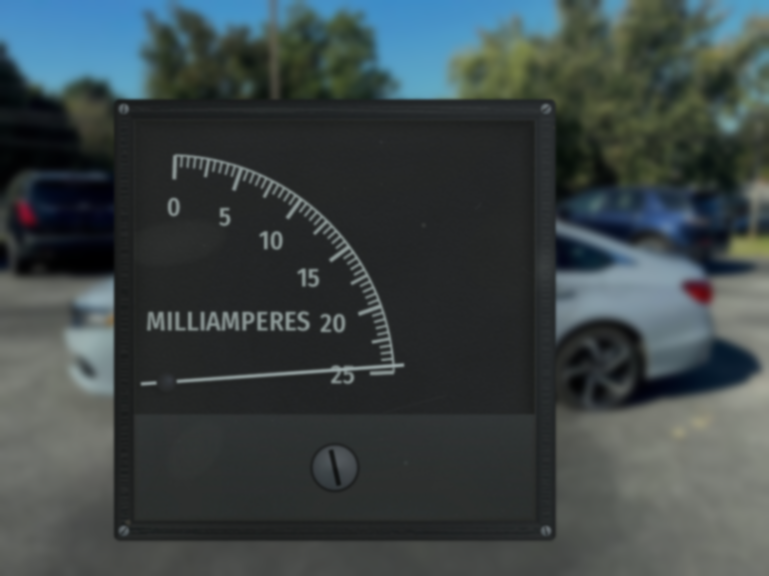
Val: 24.5 mA
